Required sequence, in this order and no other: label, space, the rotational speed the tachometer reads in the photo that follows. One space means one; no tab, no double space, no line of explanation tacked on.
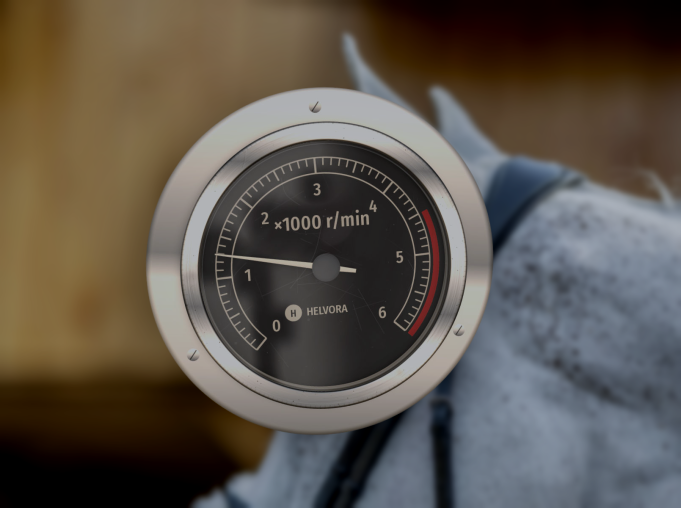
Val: 1300 rpm
